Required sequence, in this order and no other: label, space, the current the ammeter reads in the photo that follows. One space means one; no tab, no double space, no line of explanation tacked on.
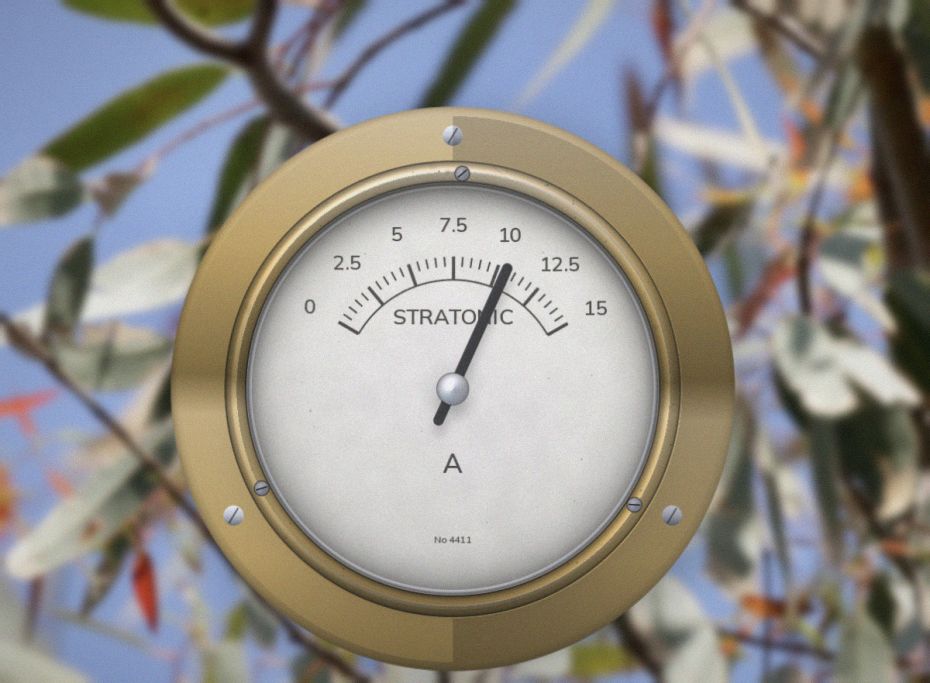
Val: 10.5 A
